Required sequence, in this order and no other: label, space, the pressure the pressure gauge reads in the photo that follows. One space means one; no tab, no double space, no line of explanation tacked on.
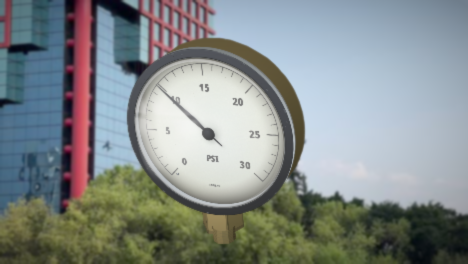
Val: 10 psi
